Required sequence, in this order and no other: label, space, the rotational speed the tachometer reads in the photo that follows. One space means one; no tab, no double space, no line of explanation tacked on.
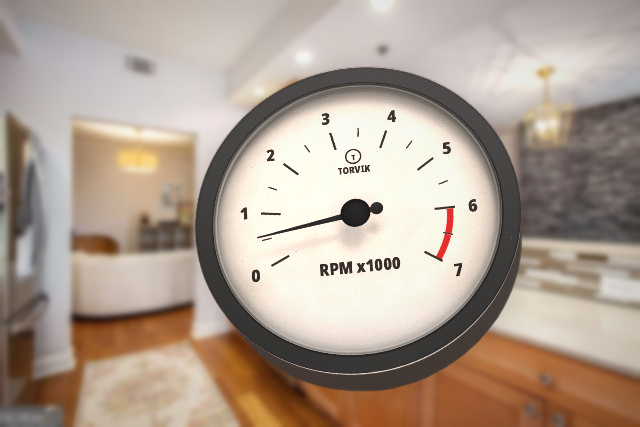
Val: 500 rpm
